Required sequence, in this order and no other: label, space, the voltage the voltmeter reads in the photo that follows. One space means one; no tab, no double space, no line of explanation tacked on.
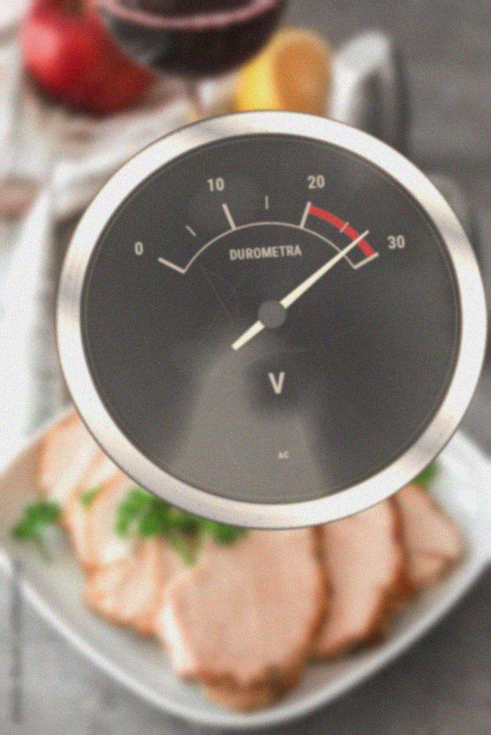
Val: 27.5 V
